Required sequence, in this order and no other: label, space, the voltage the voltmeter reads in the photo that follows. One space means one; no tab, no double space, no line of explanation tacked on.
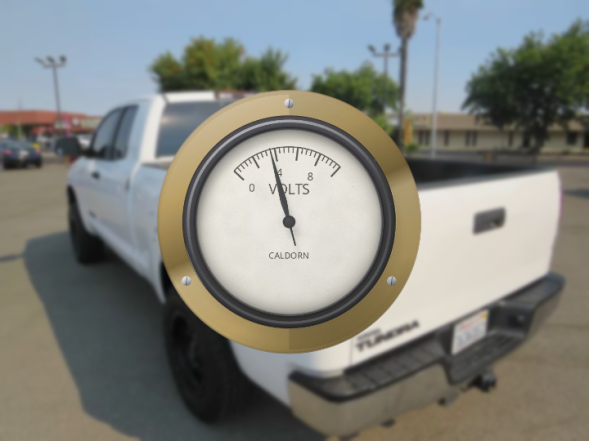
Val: 3.6 V
